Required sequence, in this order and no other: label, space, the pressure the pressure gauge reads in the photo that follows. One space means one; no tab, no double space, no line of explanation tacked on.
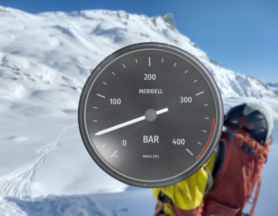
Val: 40 bar
